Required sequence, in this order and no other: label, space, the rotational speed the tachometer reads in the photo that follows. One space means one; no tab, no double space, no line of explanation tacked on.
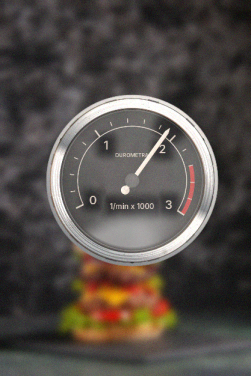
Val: 1900 rpm
